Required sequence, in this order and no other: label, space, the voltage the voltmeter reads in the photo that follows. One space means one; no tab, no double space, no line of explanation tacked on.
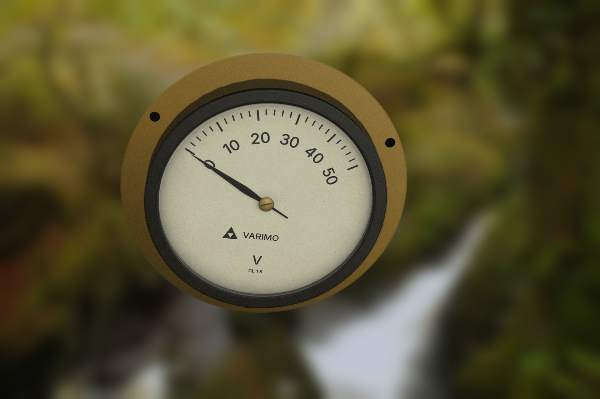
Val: 0 V
